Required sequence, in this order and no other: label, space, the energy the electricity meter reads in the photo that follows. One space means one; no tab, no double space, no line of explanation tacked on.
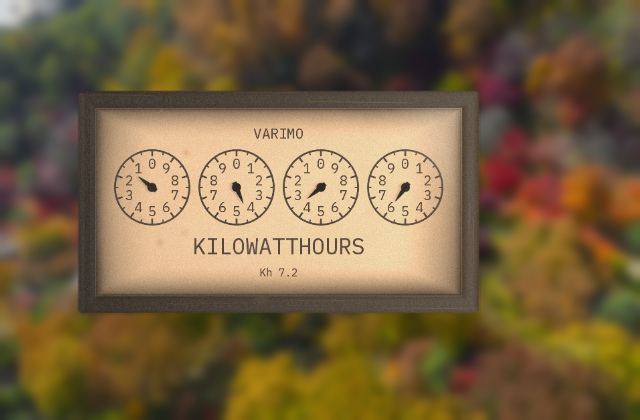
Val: 1436 kWh
